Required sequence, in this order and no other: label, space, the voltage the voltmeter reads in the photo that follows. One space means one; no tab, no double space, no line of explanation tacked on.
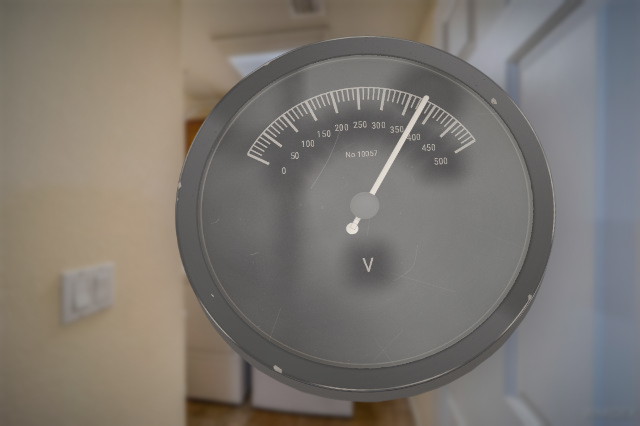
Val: 380 V
